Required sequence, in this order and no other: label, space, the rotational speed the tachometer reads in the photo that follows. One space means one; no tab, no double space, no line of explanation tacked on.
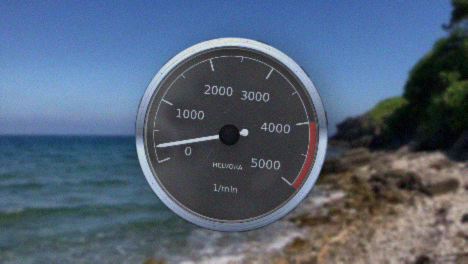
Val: 250 rpm
